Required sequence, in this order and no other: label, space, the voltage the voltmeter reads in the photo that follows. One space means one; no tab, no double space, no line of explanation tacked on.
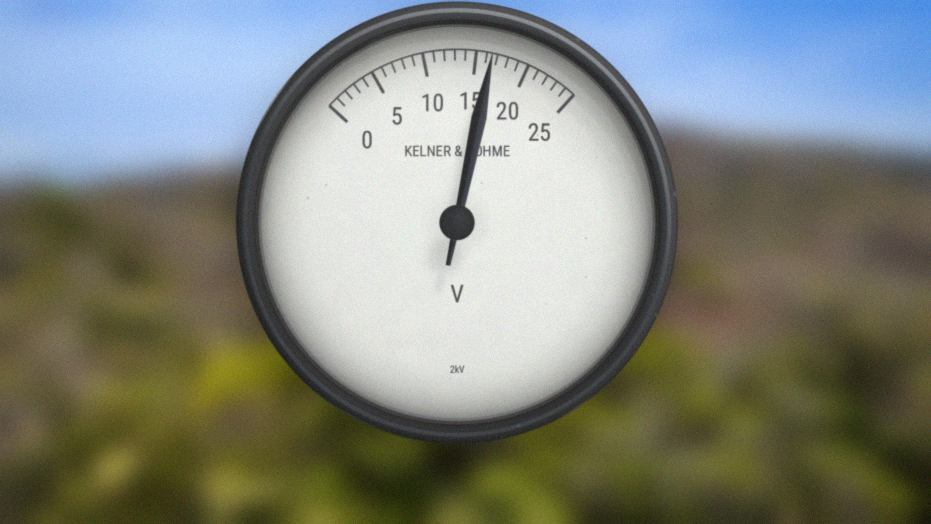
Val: 16.5 V
